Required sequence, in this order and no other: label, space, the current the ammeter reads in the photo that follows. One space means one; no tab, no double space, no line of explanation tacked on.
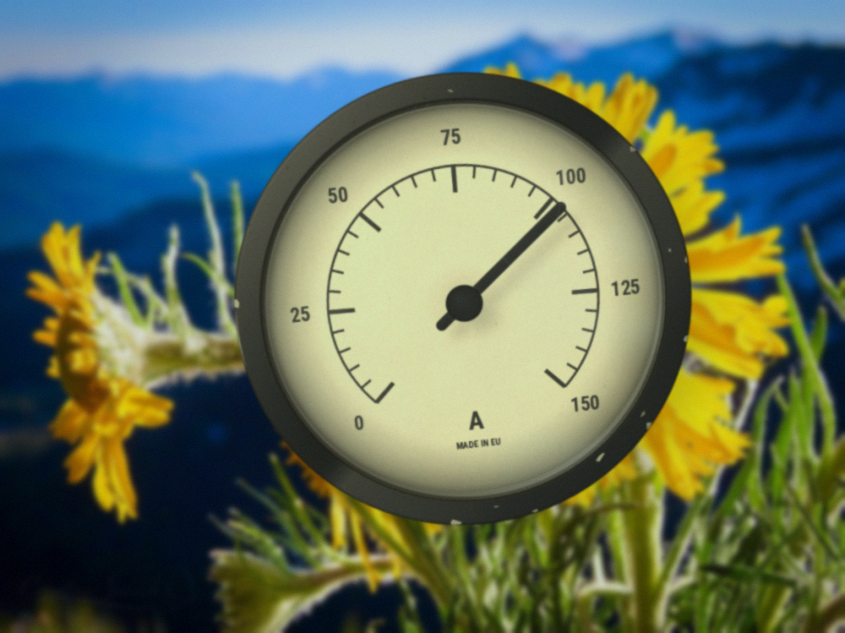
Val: 102.5 A
